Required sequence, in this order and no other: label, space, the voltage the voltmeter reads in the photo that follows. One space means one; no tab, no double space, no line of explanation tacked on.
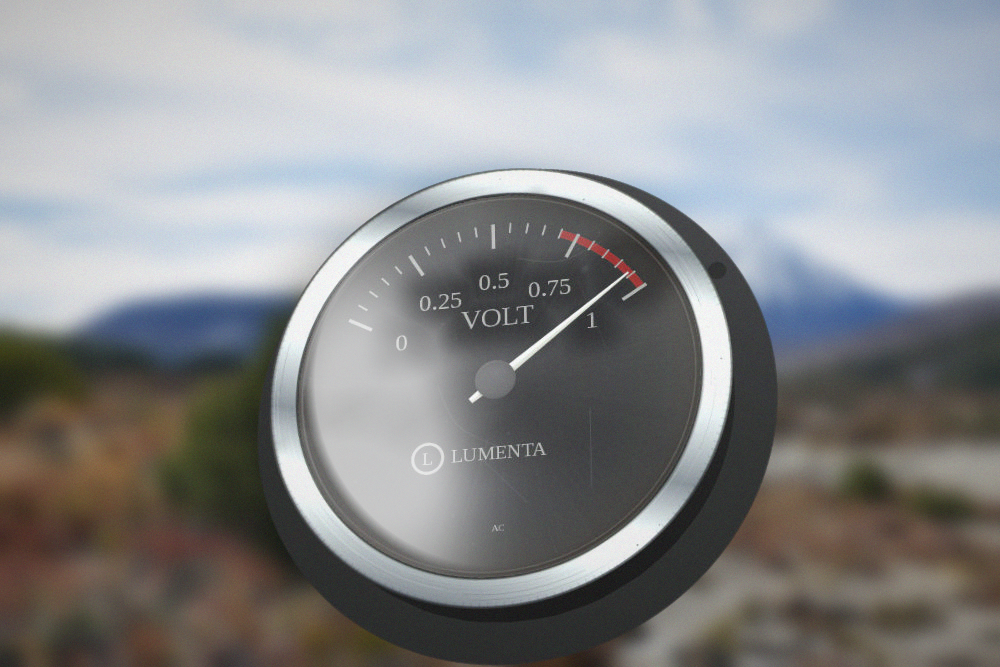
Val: 0.95 V
